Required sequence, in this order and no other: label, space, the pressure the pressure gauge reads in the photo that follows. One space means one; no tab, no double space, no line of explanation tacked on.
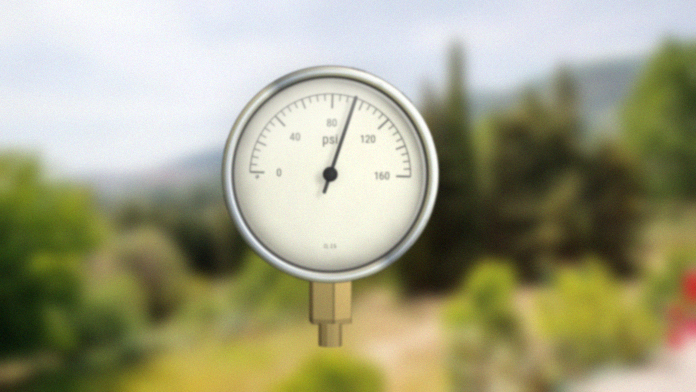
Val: 95 psi
